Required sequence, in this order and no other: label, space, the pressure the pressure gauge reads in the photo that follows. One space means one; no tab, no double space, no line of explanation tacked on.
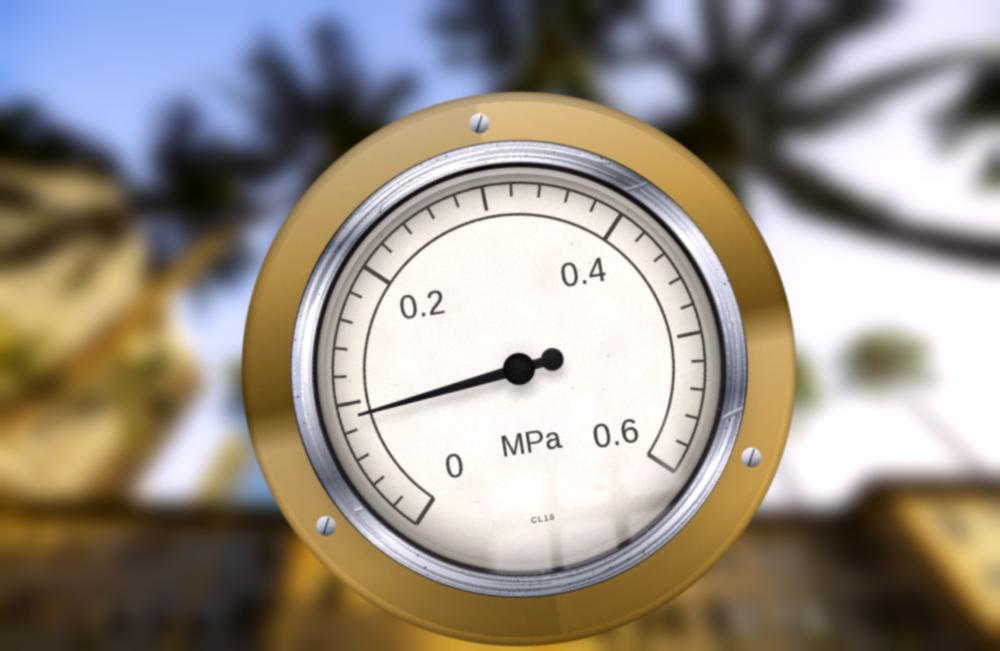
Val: 0.09 MPa
